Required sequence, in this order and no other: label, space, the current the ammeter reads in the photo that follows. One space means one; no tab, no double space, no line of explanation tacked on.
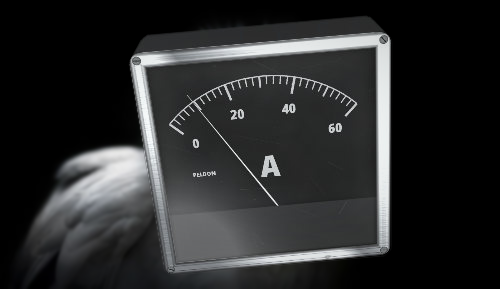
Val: 10 A
